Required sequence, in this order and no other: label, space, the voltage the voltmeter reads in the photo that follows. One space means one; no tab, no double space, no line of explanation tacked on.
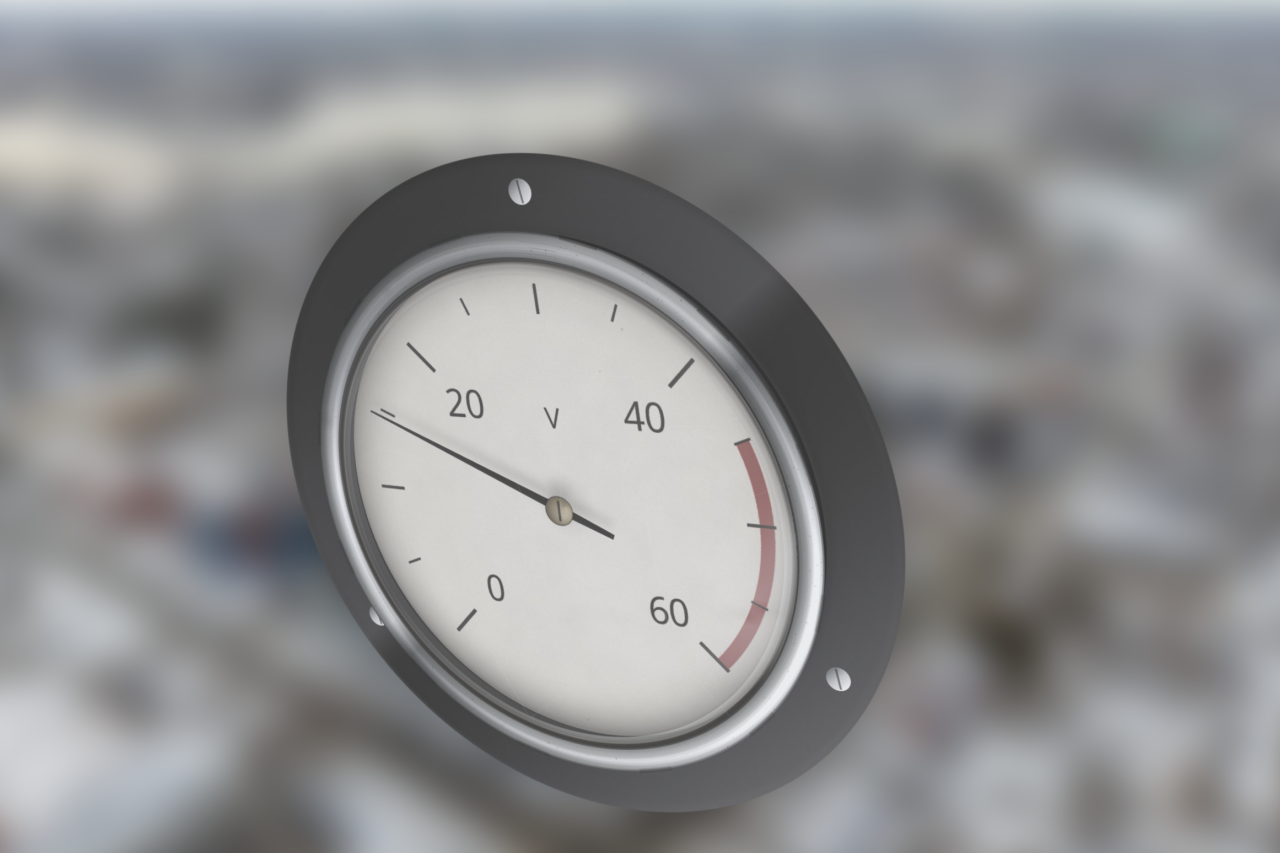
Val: 15 V
